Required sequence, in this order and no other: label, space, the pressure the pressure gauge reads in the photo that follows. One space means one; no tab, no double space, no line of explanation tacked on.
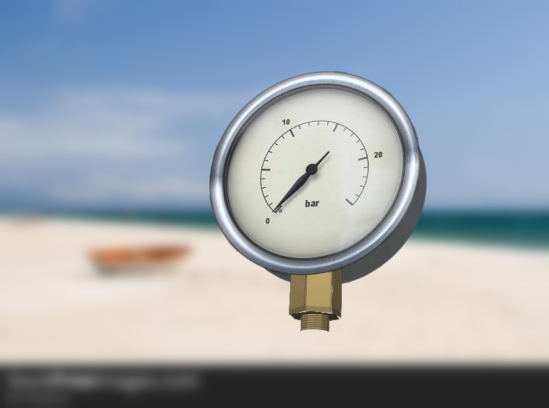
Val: 0 bar
